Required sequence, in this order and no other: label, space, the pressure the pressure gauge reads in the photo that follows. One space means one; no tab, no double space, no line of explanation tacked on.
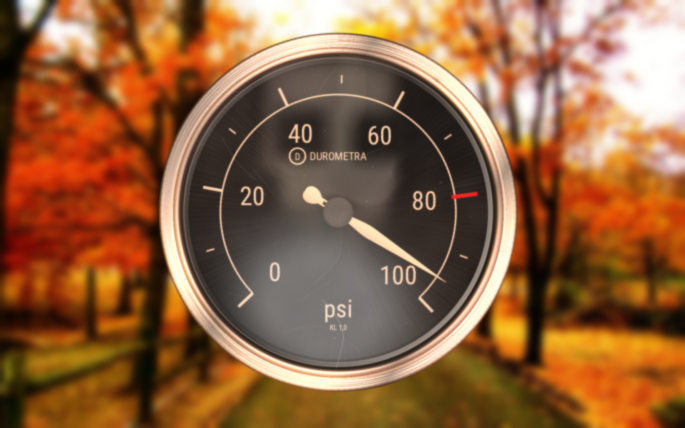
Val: 95 psi
